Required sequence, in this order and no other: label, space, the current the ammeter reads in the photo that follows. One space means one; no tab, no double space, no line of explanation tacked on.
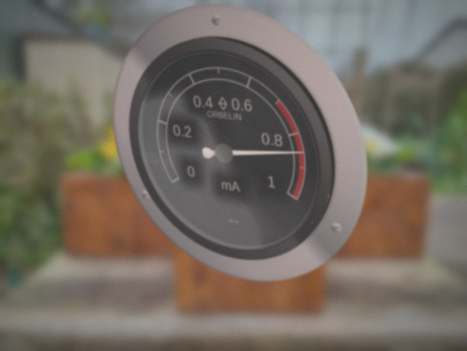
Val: 0.85 mA
